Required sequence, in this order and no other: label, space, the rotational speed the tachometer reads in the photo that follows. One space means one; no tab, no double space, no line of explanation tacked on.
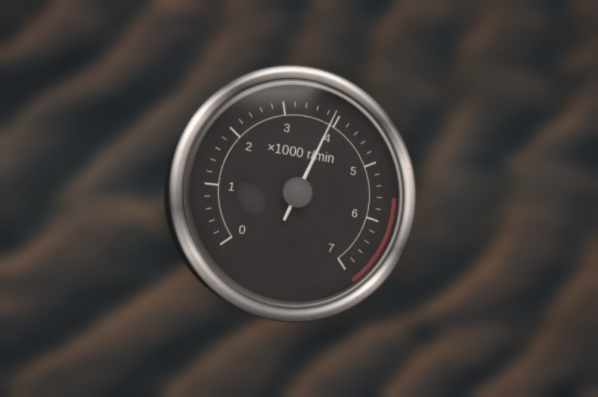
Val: 3900 rpm
